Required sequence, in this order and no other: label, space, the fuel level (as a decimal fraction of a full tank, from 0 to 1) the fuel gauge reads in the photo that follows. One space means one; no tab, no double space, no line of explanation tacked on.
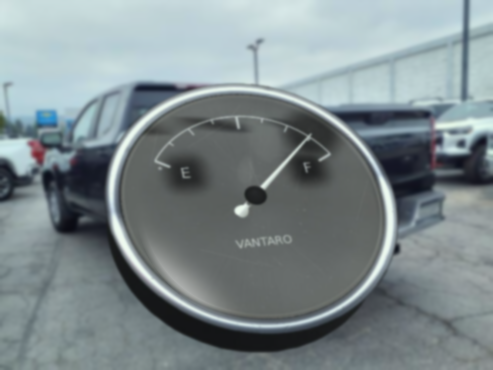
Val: 0.875
